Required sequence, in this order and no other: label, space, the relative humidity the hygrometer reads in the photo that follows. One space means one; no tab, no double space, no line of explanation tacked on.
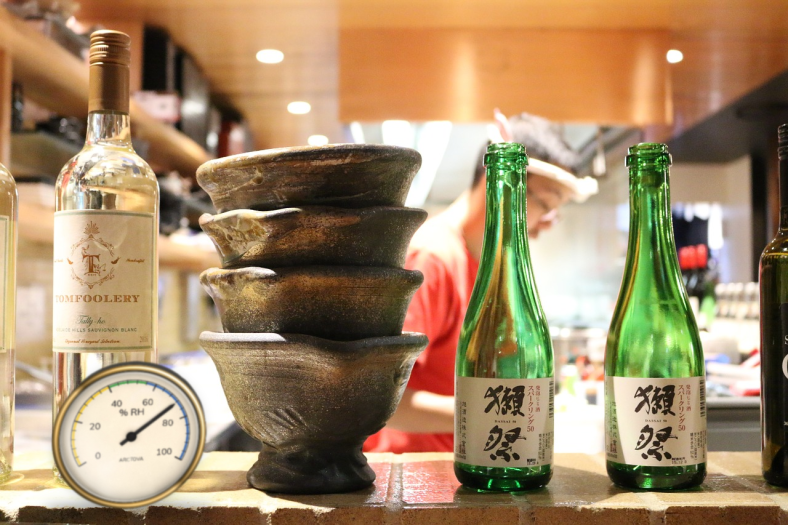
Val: 72 %
